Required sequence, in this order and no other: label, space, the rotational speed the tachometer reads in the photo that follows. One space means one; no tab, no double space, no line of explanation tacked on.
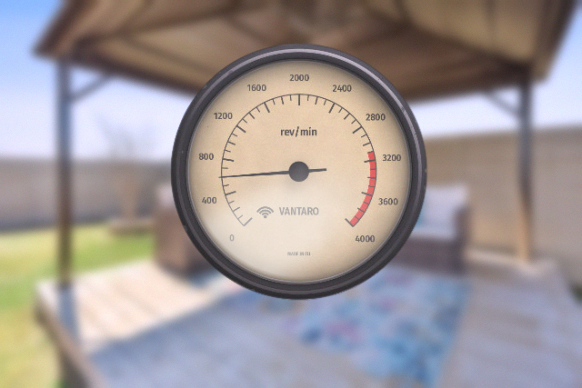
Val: 600 rpm
